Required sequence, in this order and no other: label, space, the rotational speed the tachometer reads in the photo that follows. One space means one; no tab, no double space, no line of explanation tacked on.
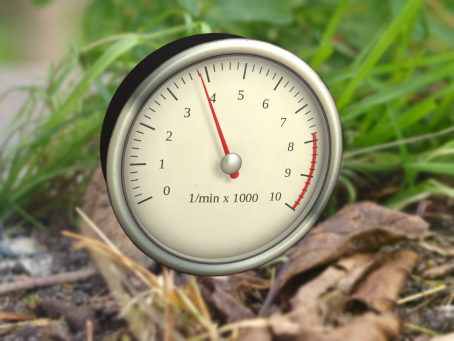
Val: 3800 rpm
